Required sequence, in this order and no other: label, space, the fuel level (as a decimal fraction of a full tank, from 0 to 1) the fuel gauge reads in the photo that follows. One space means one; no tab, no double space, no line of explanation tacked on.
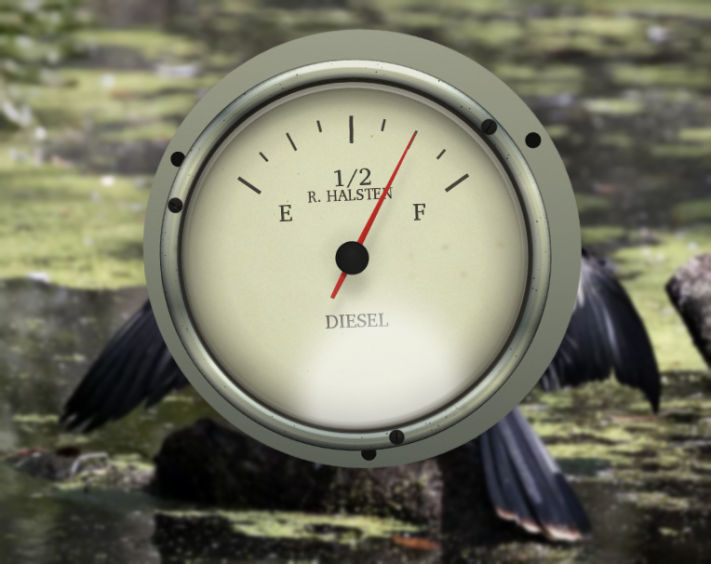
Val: 0.75
